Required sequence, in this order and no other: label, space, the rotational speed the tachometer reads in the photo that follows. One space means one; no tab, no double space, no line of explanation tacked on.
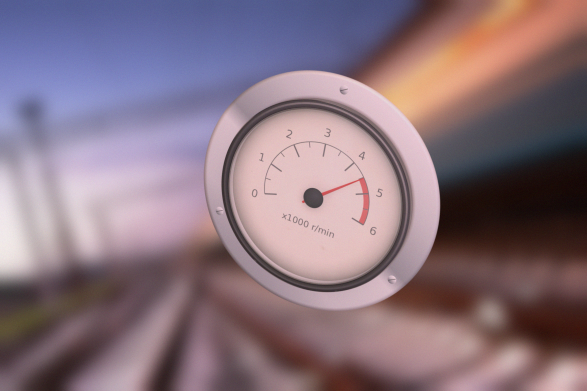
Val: 4500 rpm
